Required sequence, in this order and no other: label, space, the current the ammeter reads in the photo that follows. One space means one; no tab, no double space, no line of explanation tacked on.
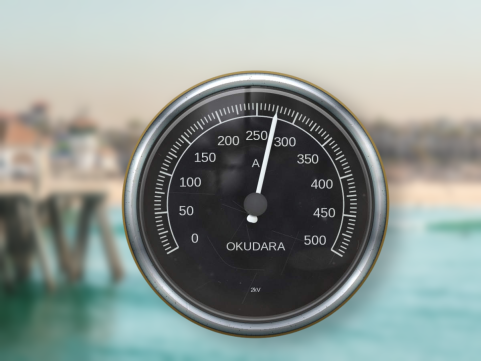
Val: 275 A
